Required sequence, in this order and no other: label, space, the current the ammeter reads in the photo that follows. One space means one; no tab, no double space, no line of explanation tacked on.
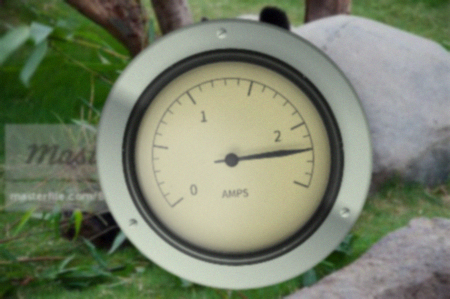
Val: 2.2 A
